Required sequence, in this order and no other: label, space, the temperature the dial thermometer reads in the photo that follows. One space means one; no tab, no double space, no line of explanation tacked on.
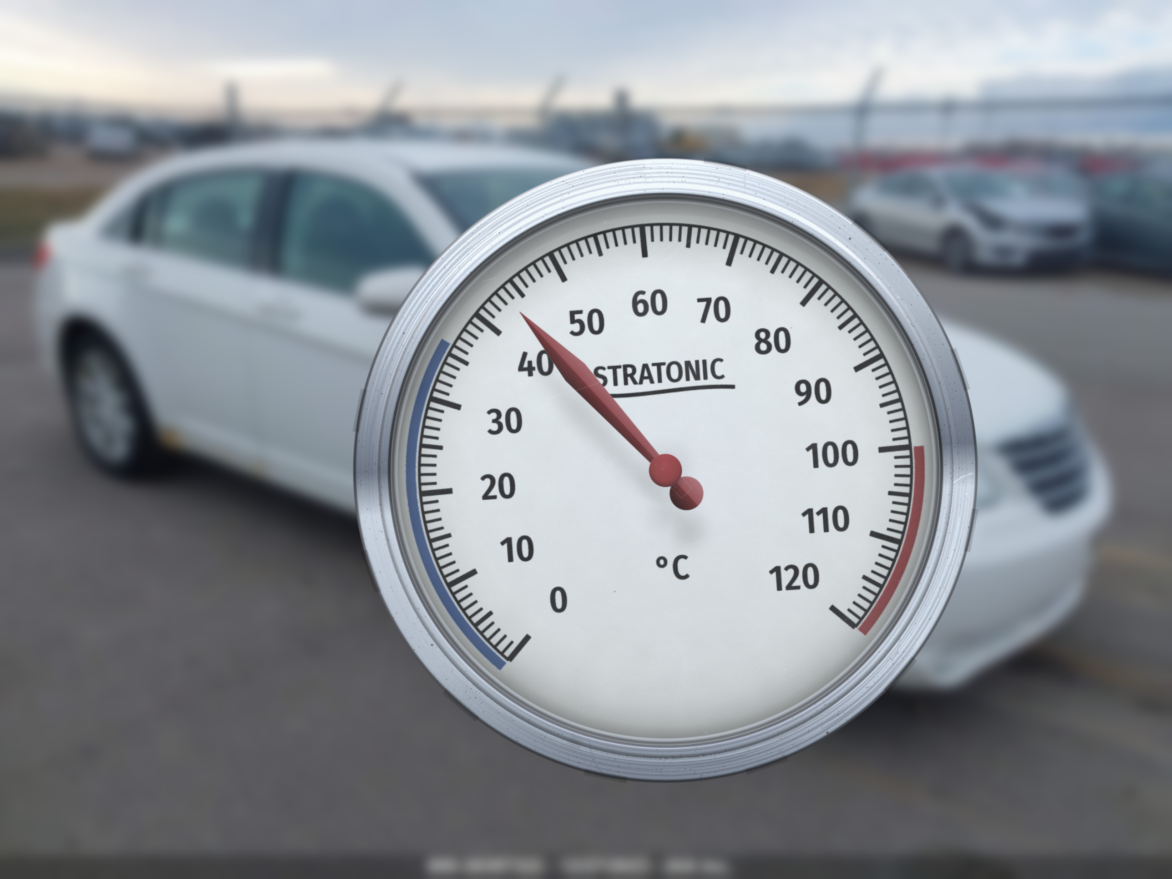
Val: 43.5 °C
